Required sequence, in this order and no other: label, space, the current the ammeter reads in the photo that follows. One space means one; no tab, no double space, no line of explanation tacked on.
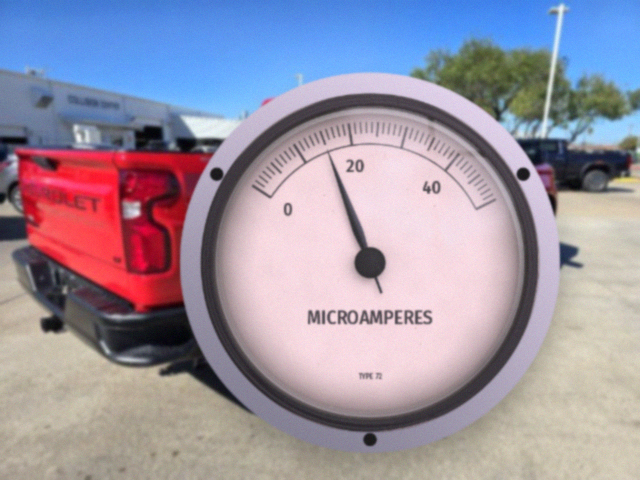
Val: 15 µA
